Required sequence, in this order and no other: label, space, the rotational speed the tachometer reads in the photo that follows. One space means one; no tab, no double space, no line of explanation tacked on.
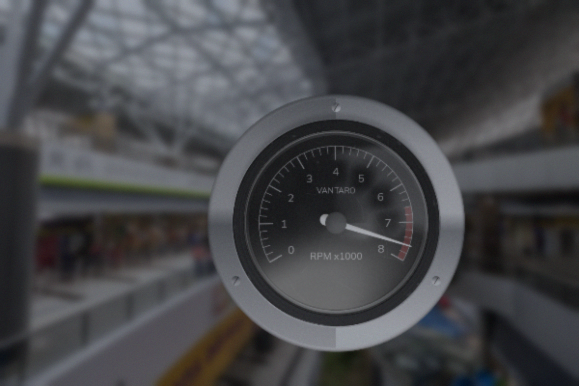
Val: 7600 rpm
